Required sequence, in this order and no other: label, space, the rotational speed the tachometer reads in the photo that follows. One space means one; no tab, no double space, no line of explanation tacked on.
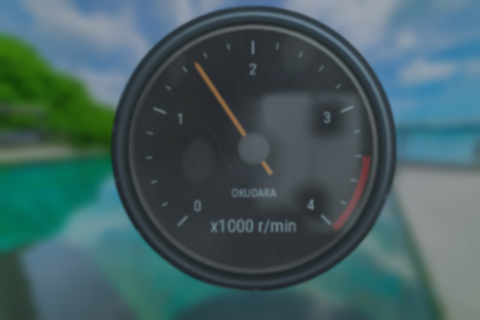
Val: 1500 rpm
